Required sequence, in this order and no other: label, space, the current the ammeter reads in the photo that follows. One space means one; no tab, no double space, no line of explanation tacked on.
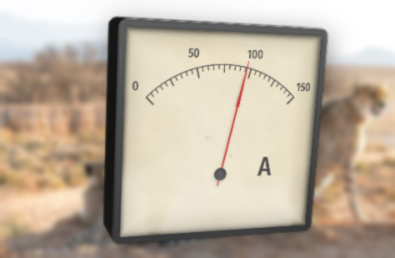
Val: 95 A
